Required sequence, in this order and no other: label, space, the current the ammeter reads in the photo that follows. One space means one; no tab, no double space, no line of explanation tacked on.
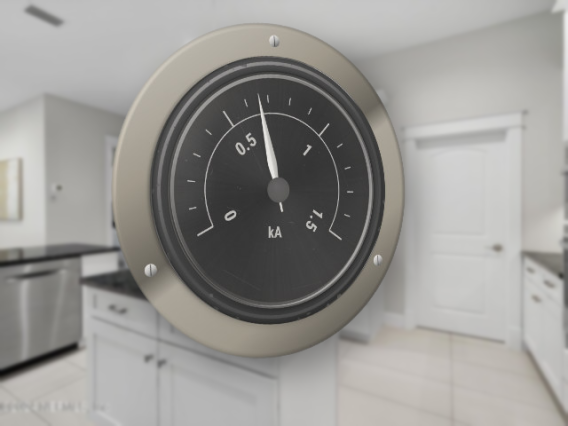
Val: 0.65 kA
